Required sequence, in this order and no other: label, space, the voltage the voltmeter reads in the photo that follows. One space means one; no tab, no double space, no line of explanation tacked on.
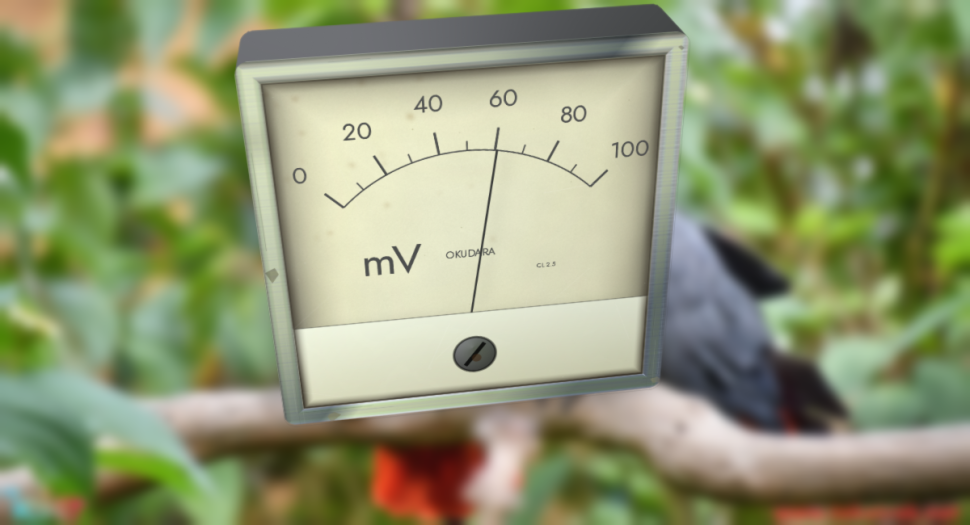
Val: 60 mV
